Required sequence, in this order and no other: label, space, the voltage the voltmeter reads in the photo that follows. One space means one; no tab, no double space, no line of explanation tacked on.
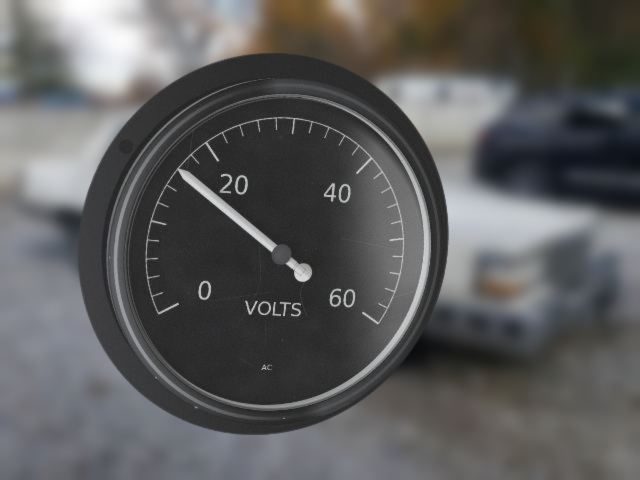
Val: 16 V
